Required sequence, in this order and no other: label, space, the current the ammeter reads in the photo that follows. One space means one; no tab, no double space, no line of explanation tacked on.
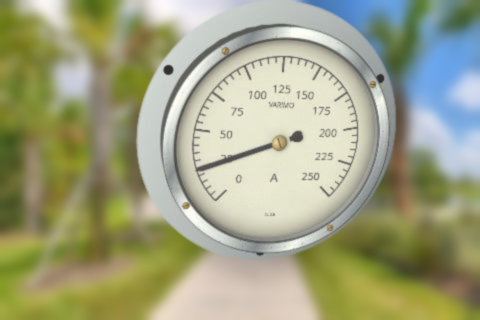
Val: 25 A
